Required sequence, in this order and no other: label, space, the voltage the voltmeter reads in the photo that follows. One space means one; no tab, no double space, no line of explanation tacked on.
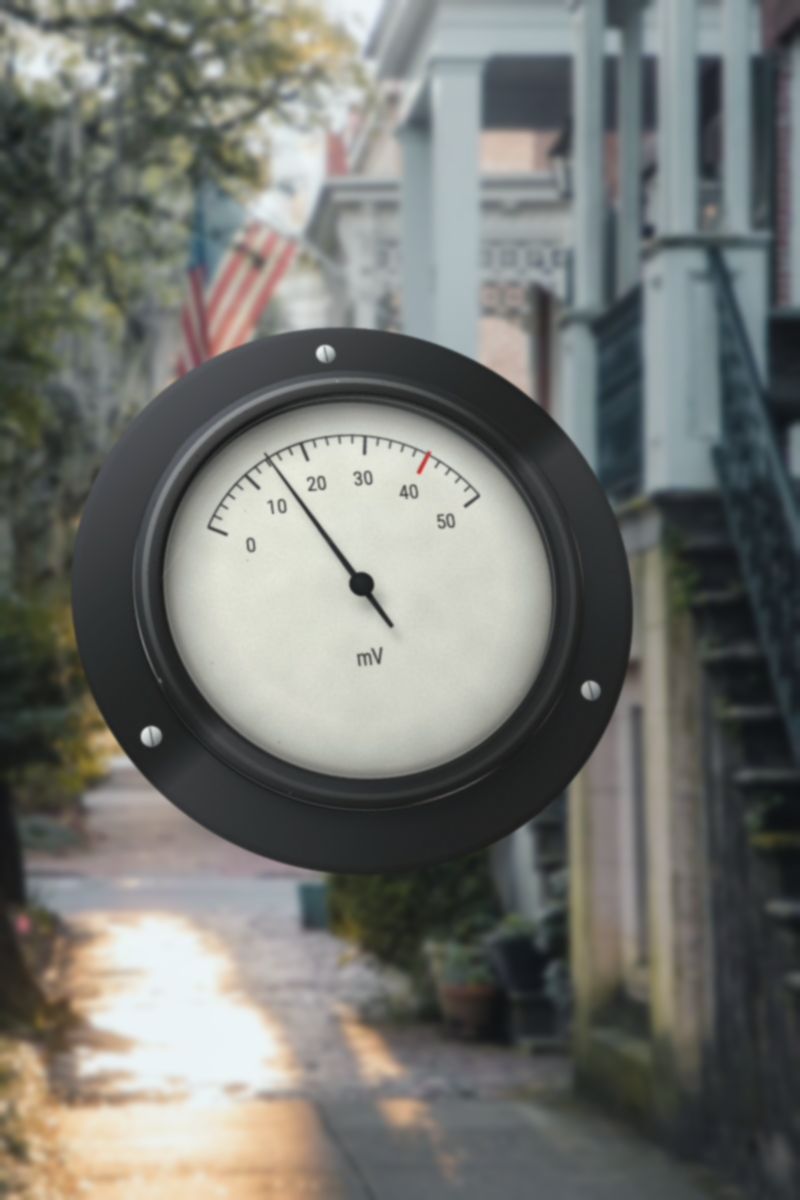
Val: 14 mV
